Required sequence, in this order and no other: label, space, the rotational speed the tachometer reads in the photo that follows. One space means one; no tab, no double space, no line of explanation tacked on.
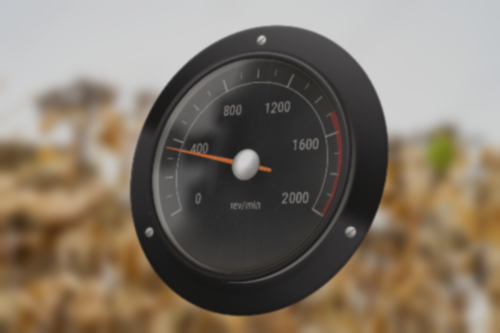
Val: 350 rpm
